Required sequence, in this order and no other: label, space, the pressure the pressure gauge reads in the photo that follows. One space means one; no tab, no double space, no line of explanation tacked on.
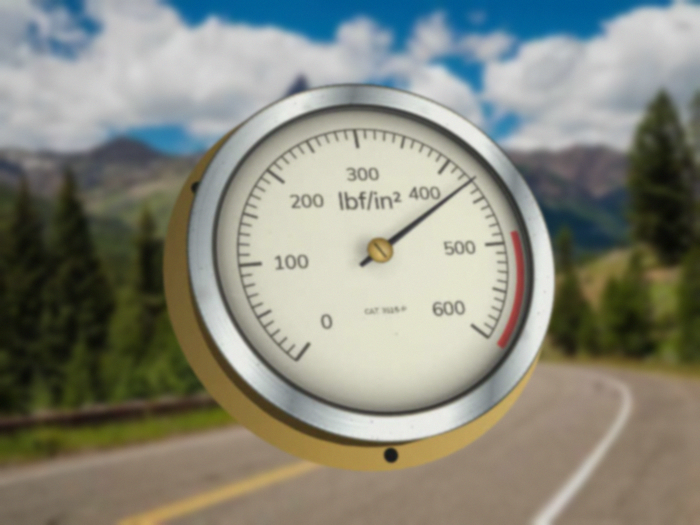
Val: 430 psi
